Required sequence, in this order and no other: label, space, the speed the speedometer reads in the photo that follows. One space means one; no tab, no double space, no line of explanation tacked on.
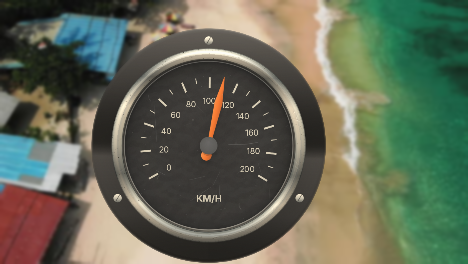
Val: 110 km/h
